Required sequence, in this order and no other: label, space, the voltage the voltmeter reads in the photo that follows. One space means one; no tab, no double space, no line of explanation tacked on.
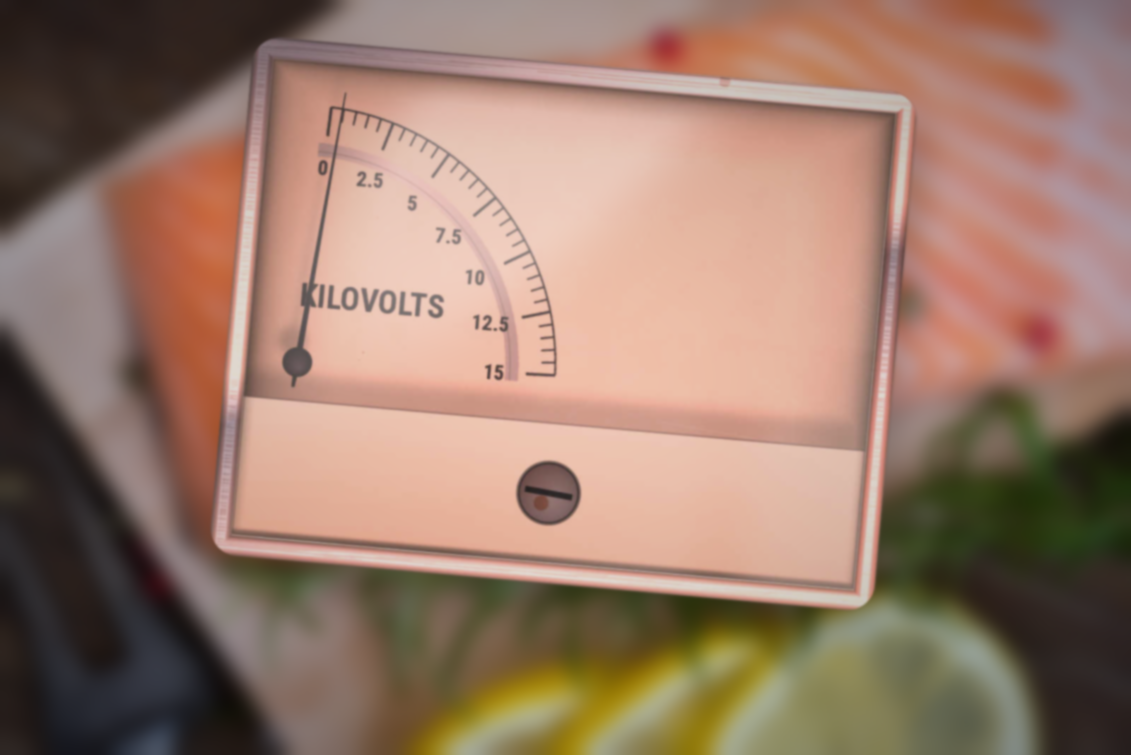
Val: 0.5 kV
